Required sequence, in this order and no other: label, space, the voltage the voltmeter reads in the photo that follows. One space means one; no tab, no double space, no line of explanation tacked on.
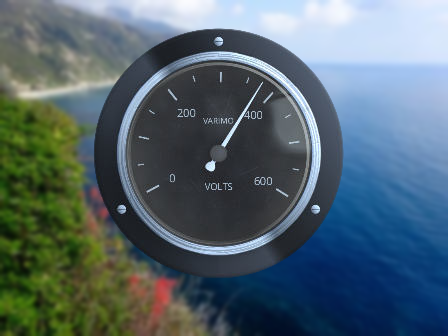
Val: 375 V
